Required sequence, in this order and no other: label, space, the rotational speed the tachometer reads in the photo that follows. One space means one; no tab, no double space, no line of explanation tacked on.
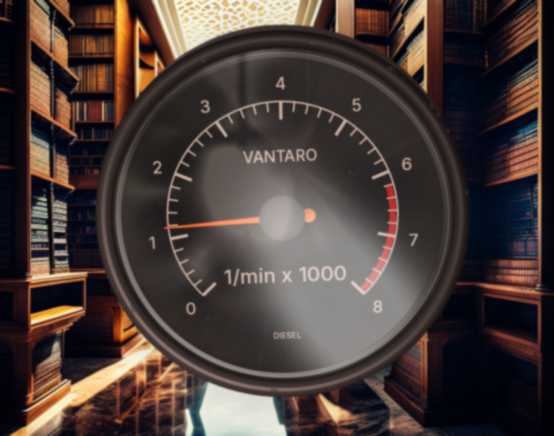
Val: 1200 rpm
